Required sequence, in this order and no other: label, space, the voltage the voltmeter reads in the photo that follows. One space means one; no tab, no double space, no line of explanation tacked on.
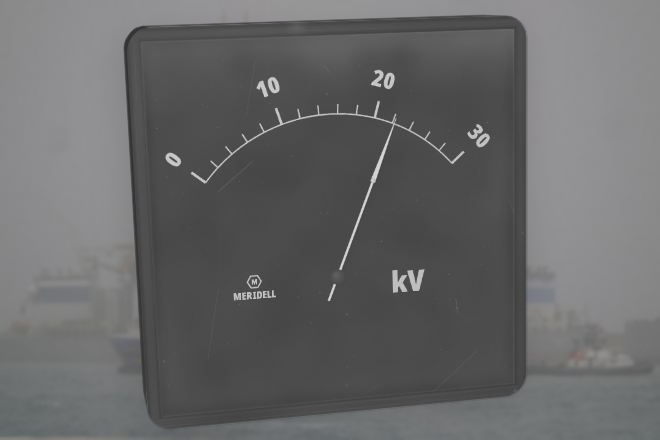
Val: 22 kV
